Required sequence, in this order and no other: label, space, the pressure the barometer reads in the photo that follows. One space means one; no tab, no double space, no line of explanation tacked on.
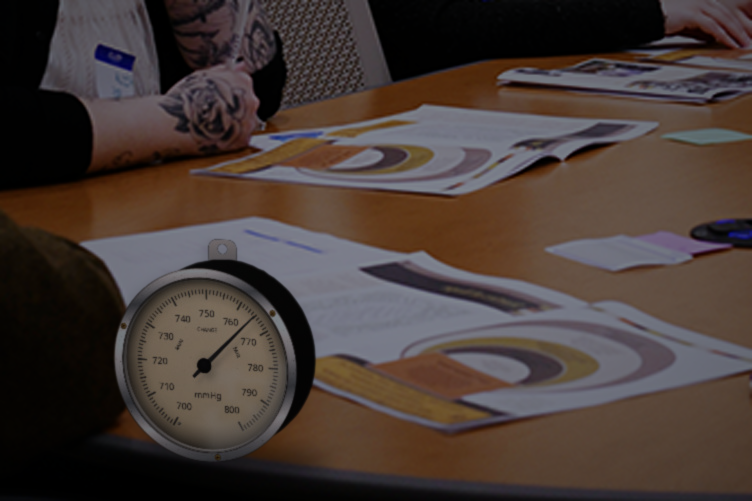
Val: 765 mmHg
